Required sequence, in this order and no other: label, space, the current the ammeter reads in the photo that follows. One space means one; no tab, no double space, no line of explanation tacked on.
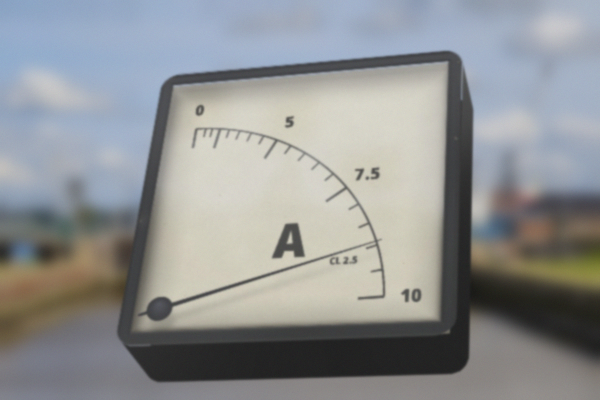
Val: 9 A
